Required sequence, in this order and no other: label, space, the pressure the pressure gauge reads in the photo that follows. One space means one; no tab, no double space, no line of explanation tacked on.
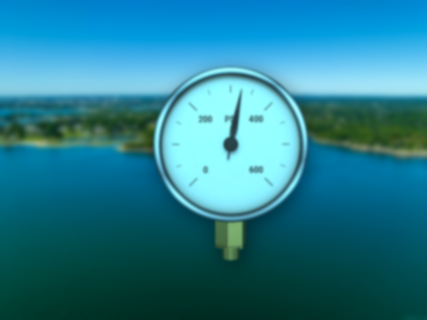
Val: 325 psi
